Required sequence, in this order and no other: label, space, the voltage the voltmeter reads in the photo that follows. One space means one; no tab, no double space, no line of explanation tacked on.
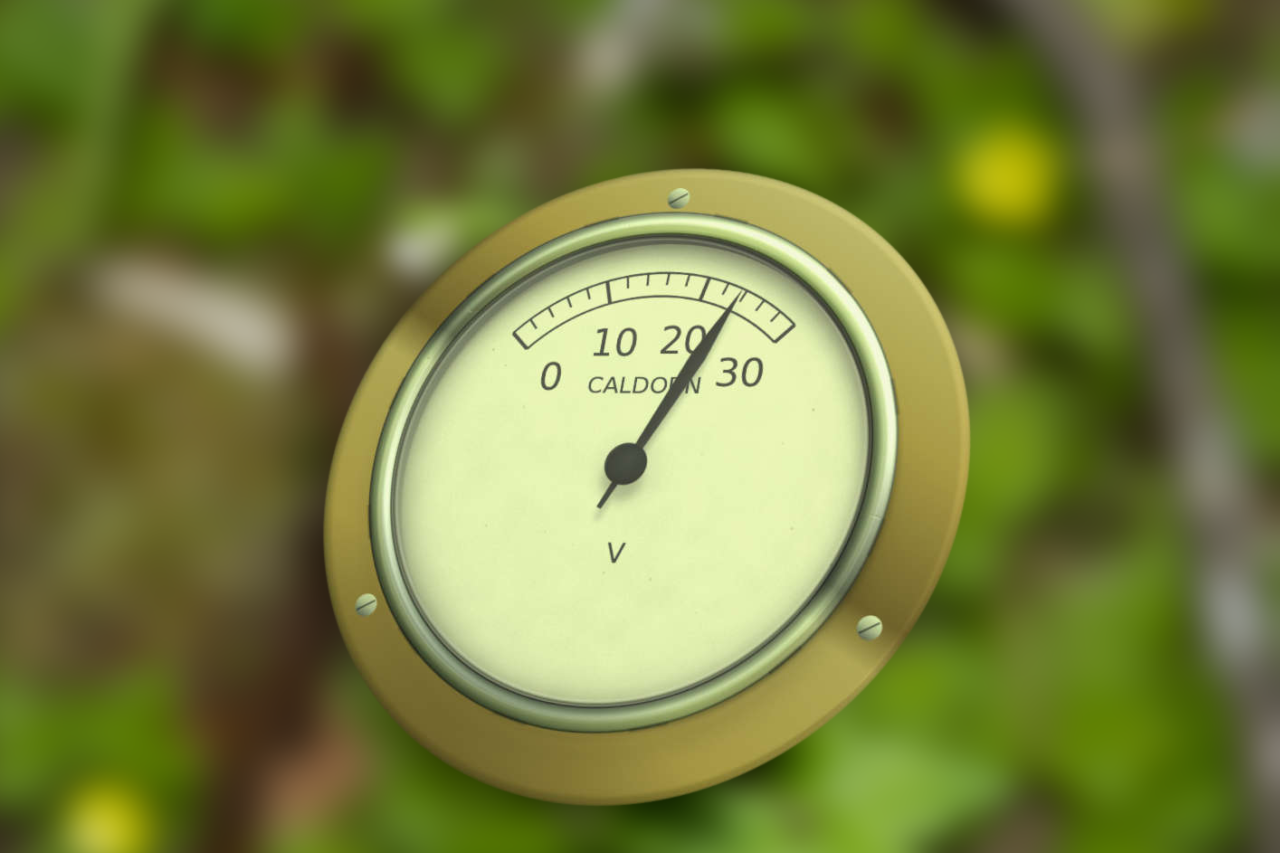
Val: 24 V
